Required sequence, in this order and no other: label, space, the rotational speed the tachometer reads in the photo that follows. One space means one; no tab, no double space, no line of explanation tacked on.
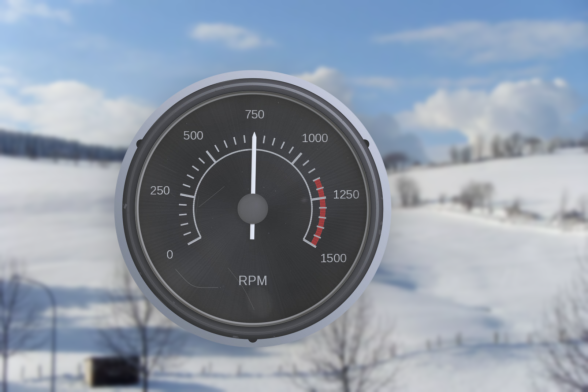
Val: 750 rpm
